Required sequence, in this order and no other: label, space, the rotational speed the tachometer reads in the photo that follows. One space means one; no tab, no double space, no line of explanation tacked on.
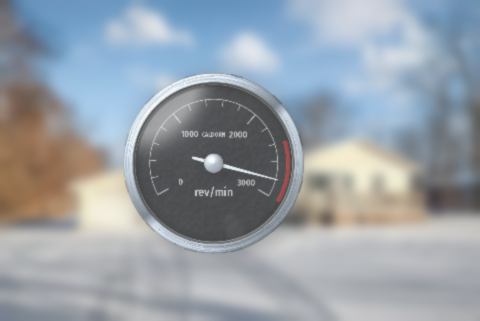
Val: 2800 rpm
